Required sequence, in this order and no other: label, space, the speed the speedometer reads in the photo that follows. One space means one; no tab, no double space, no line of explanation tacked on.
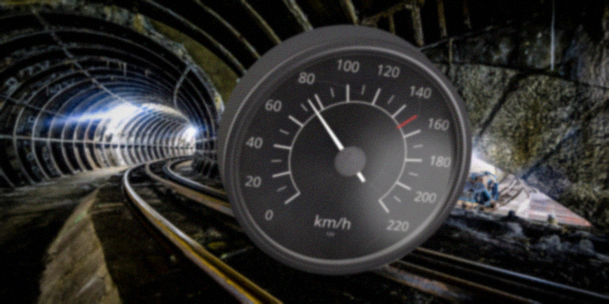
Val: 75 km/h
